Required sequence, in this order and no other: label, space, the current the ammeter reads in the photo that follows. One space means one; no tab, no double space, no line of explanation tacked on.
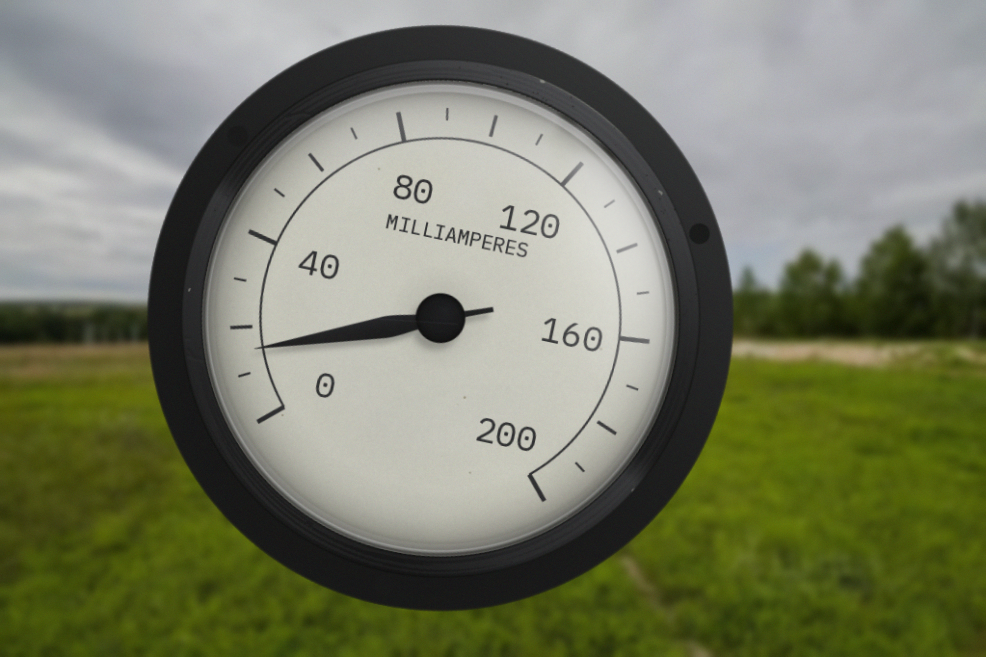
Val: 15 mA
